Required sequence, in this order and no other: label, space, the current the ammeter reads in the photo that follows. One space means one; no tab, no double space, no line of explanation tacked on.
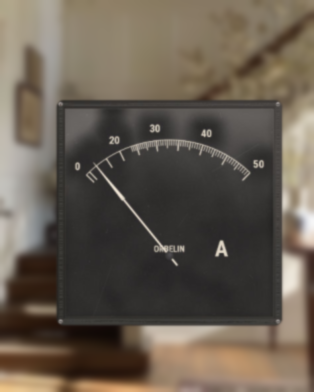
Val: 10 A
